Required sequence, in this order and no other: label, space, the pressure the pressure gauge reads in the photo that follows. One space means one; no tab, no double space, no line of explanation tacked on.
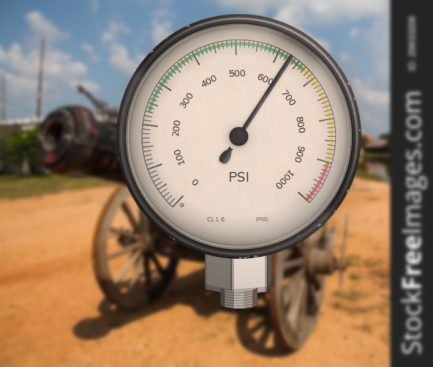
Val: 630 psi
